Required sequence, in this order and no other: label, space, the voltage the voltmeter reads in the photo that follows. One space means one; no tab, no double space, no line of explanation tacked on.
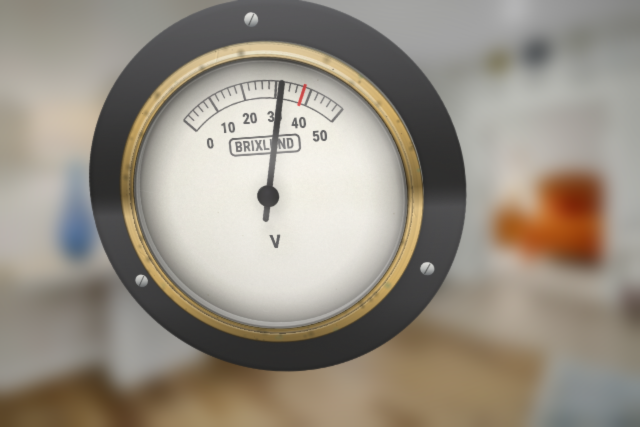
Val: 32 V
